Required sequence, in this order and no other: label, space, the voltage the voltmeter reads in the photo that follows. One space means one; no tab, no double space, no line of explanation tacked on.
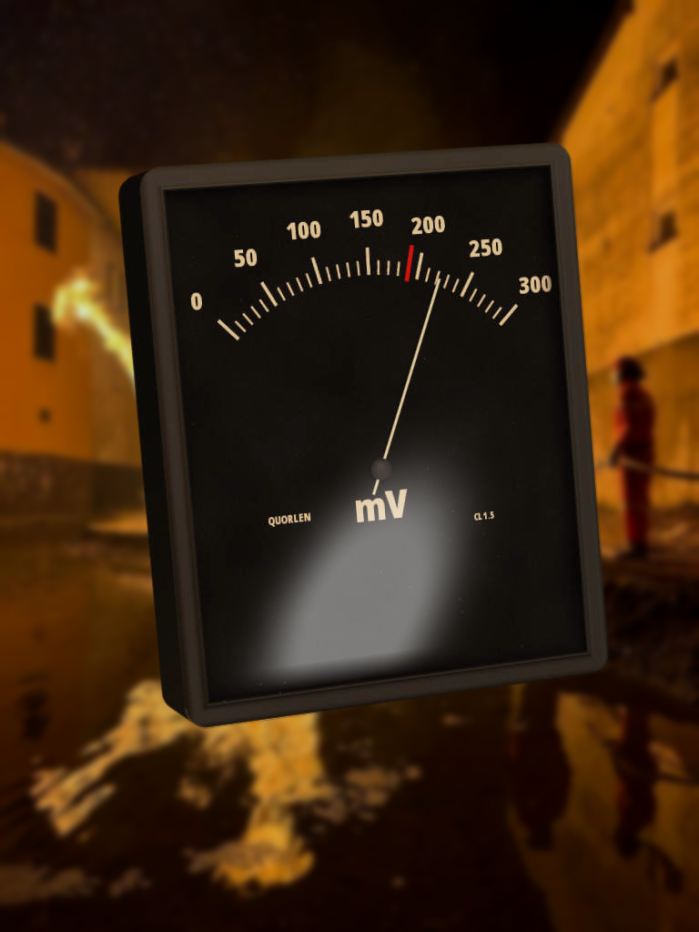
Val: 220 mV
